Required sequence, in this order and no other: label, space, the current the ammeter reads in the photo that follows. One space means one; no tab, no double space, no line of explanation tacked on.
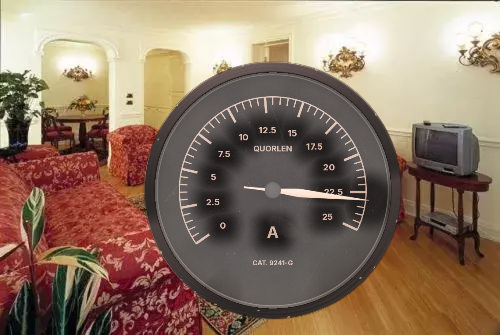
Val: 23 A
